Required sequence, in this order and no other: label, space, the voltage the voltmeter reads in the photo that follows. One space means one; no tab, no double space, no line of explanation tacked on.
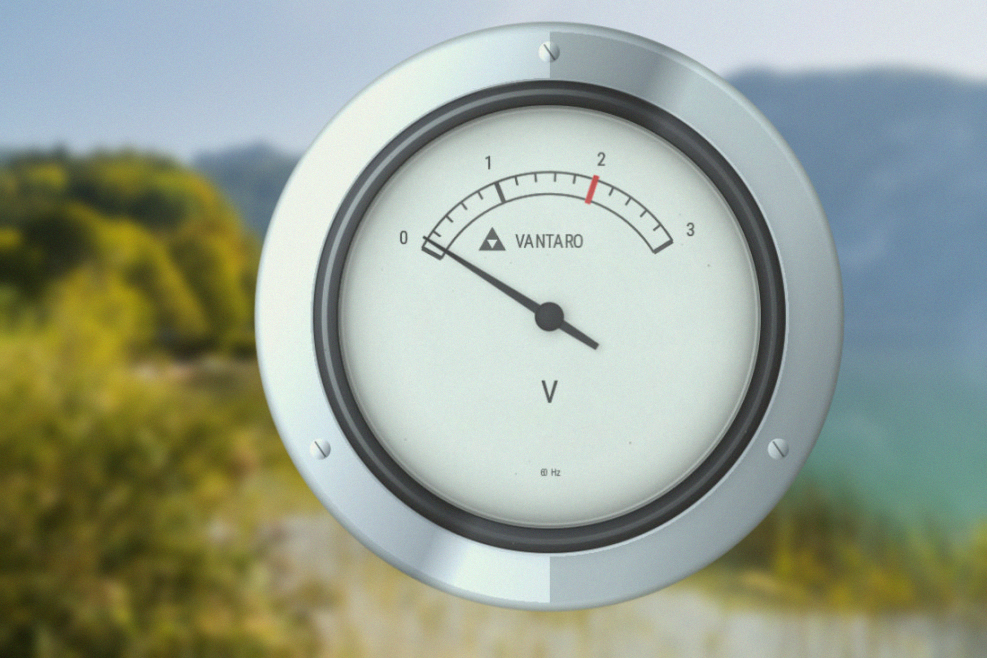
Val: 0.1 V
